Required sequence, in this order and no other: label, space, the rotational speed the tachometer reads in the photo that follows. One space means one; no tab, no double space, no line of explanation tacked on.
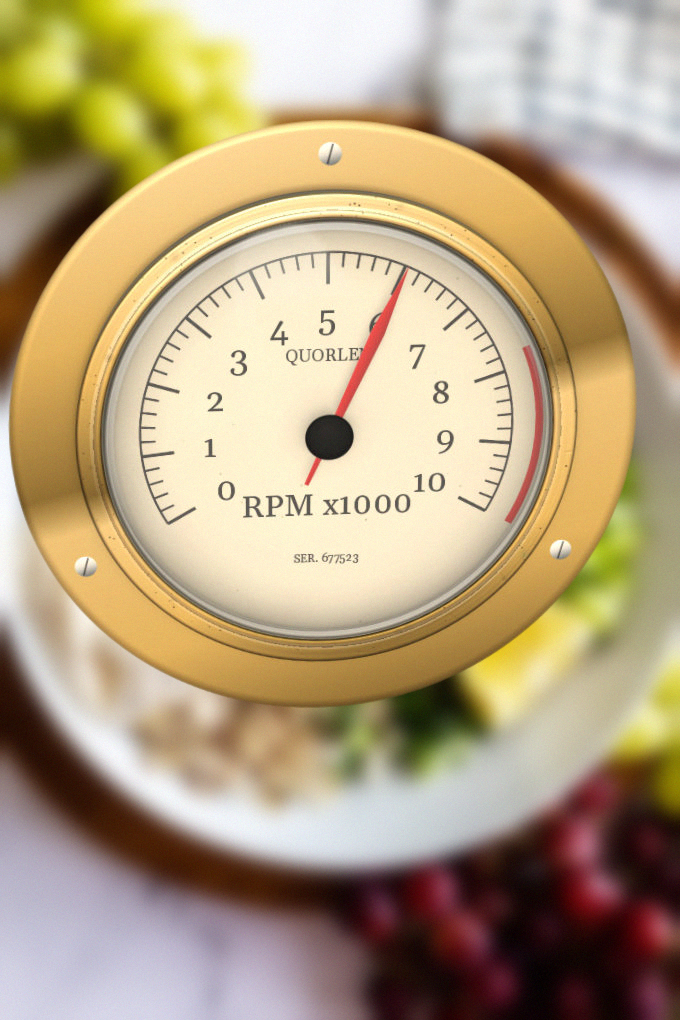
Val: 6000 rpm
